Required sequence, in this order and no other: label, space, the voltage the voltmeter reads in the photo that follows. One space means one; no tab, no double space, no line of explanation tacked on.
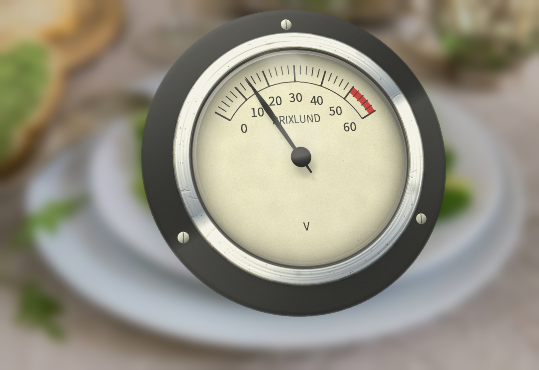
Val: 14 V
